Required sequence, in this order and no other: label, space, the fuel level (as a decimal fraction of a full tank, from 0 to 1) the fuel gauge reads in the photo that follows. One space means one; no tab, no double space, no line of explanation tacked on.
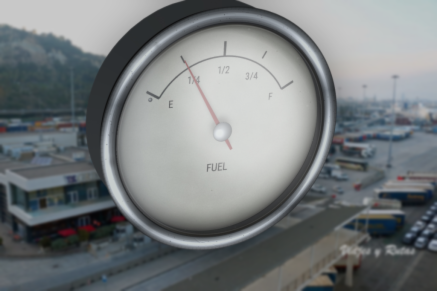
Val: 0.25
